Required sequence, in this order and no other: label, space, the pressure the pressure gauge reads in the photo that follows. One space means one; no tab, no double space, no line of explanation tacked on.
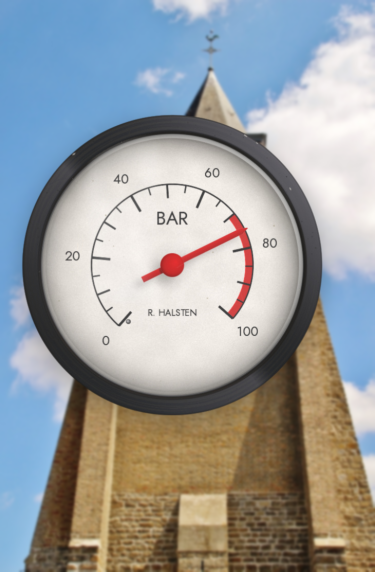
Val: 75 bar
